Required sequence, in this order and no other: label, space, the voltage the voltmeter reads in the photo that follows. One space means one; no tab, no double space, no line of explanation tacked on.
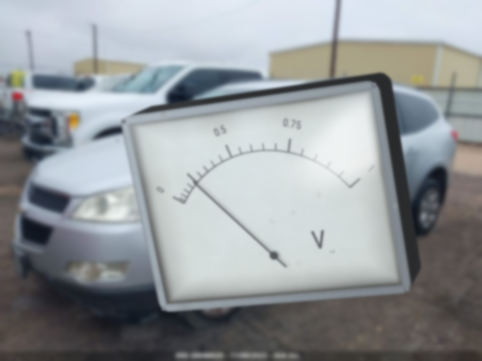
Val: 0.25 V
